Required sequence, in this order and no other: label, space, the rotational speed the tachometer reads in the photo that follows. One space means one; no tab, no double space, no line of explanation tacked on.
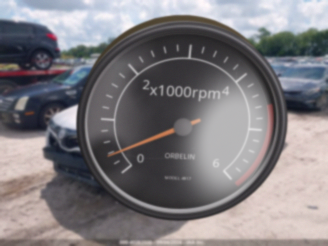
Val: 400 rpm
